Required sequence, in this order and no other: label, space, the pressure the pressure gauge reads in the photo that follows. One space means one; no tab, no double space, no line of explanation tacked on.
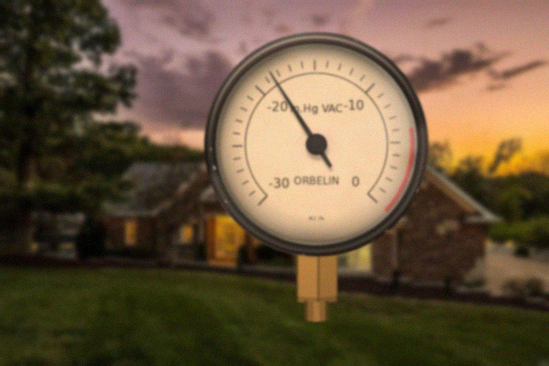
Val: -18.5 inHg
